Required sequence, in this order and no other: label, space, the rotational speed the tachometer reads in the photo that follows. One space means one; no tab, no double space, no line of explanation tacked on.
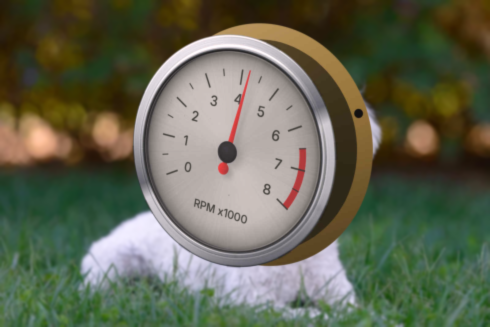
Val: 4250 rpm
